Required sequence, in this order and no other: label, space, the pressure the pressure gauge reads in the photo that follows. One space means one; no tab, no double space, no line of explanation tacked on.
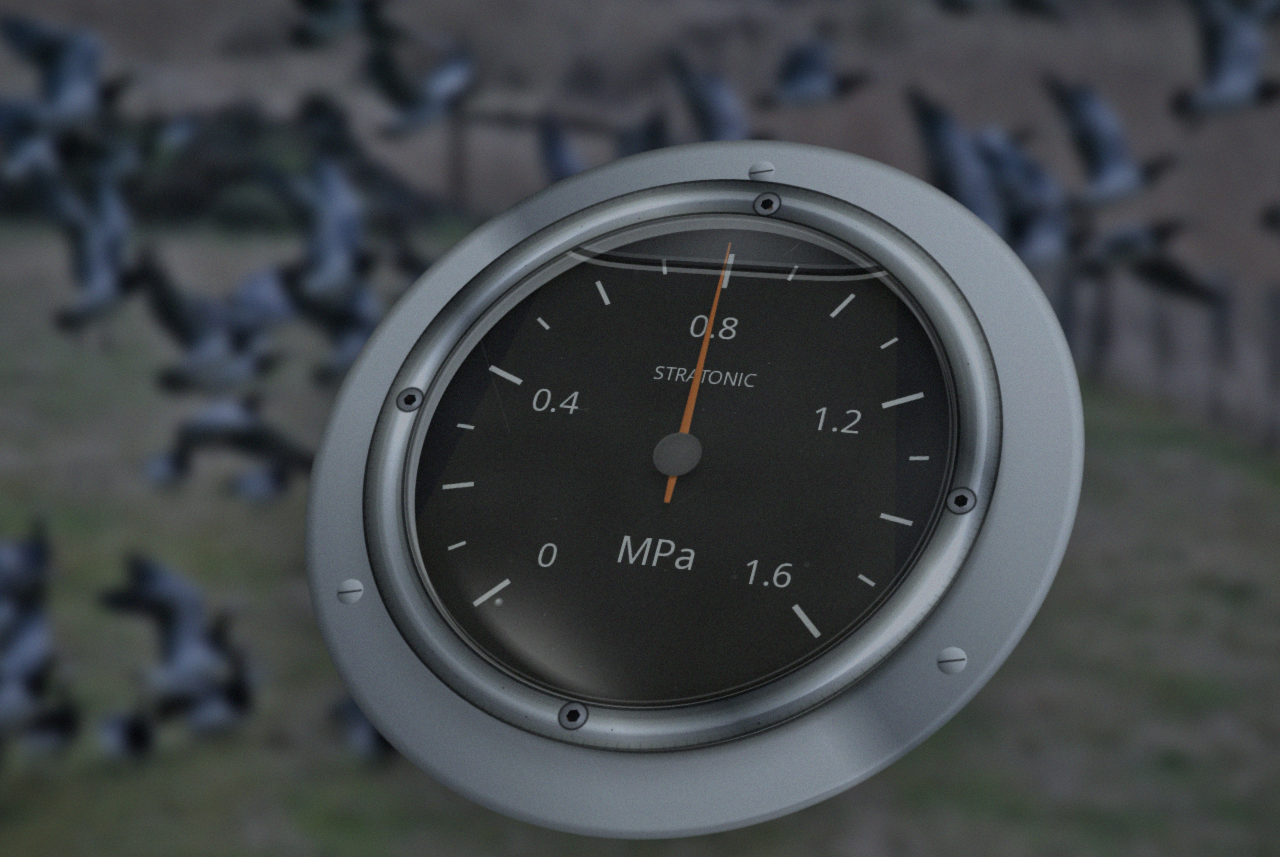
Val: 0.8 MPa
